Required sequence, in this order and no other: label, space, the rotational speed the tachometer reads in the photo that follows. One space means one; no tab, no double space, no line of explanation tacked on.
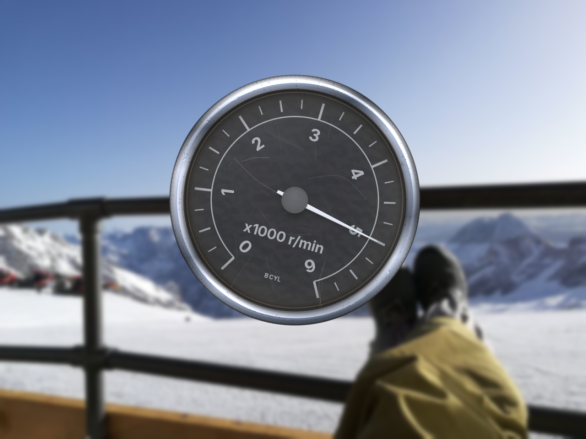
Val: 5000 rpm
